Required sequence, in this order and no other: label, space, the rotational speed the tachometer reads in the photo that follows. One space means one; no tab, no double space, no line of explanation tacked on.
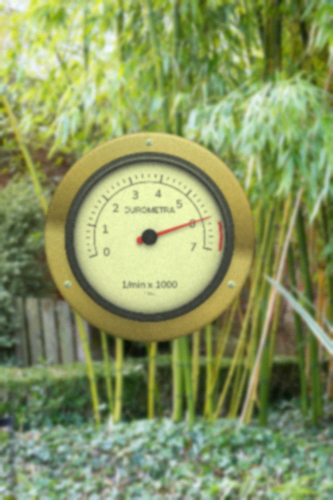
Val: 6000 rpm
